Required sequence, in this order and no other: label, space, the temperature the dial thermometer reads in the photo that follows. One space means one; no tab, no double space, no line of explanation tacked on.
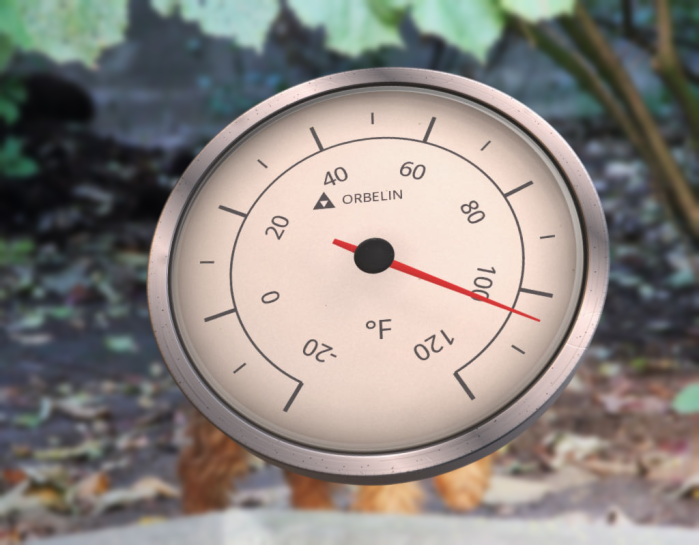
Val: 105 °F
